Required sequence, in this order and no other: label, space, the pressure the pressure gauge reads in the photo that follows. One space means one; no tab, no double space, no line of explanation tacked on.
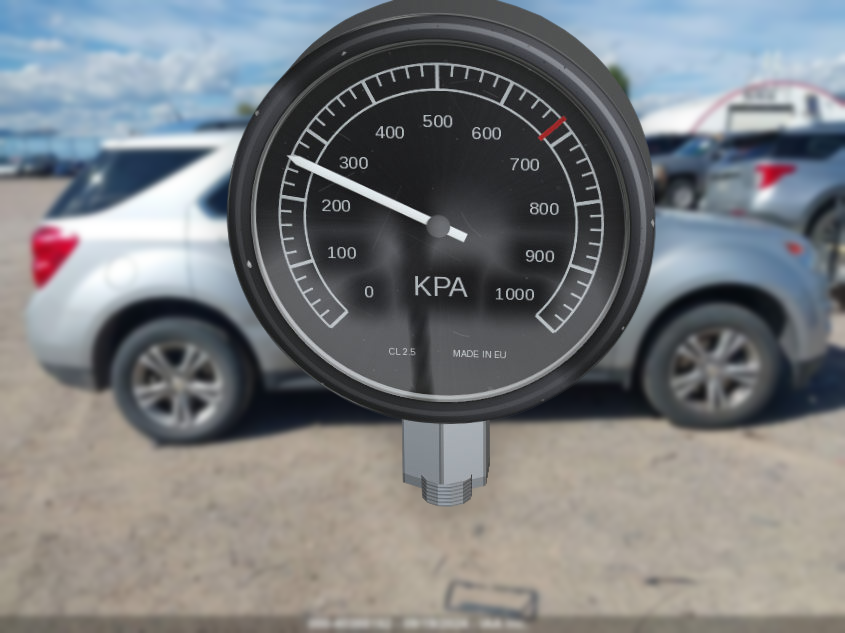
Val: 260 kPa
